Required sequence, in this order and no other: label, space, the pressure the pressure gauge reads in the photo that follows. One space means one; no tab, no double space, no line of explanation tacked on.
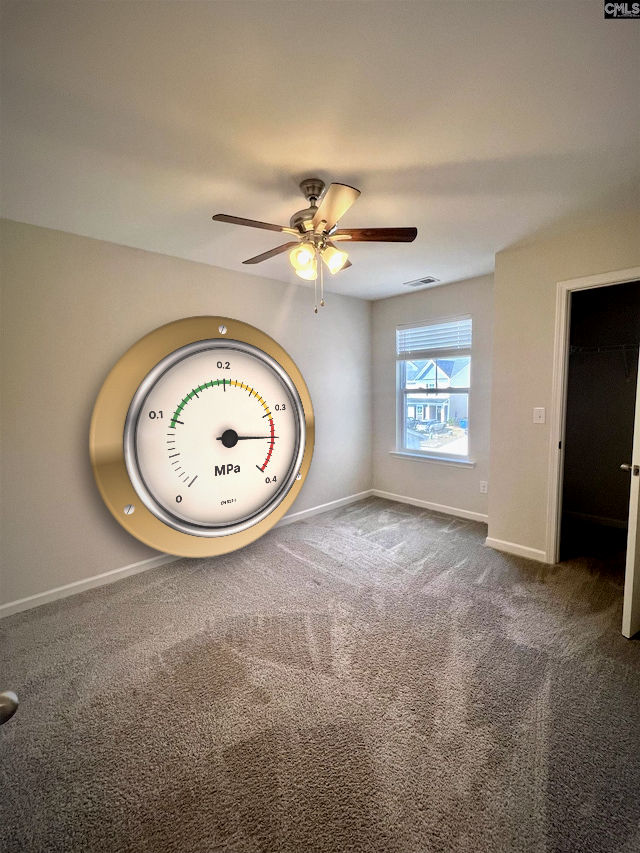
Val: 0.34 MPa
